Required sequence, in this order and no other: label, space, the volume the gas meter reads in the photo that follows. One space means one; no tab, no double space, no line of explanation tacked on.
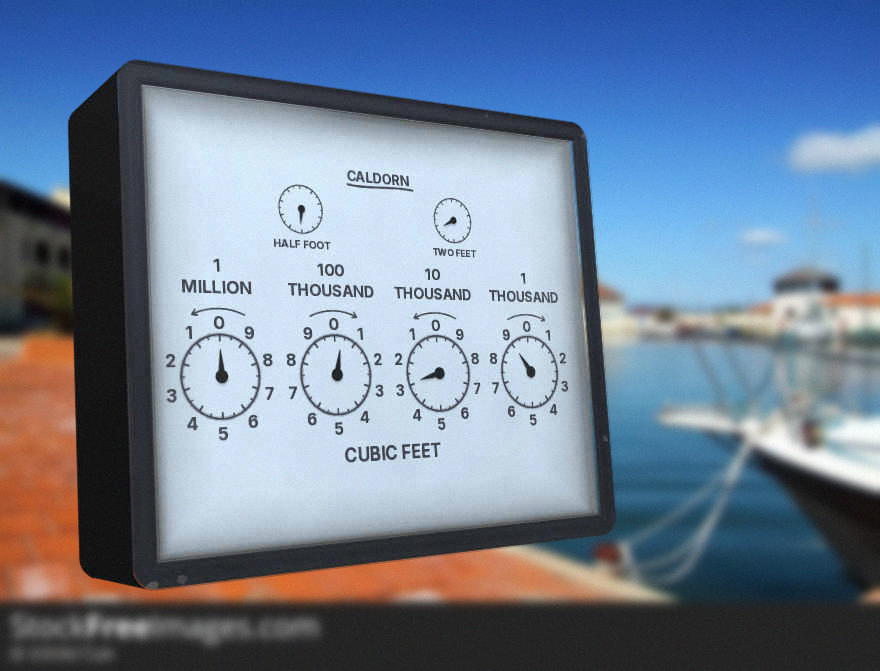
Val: 2900 ft³
